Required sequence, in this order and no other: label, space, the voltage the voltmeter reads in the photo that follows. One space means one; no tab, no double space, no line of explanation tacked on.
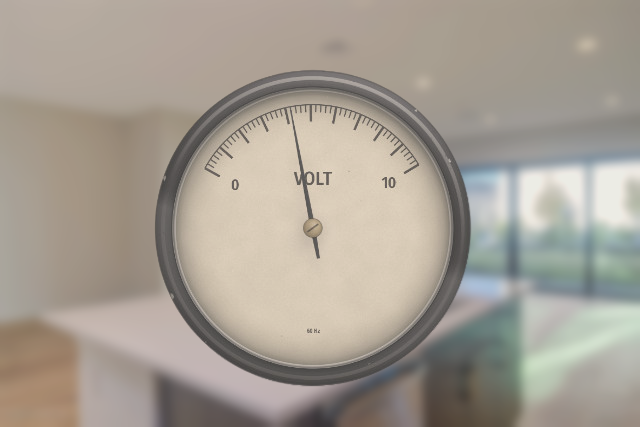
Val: 4.2 V
